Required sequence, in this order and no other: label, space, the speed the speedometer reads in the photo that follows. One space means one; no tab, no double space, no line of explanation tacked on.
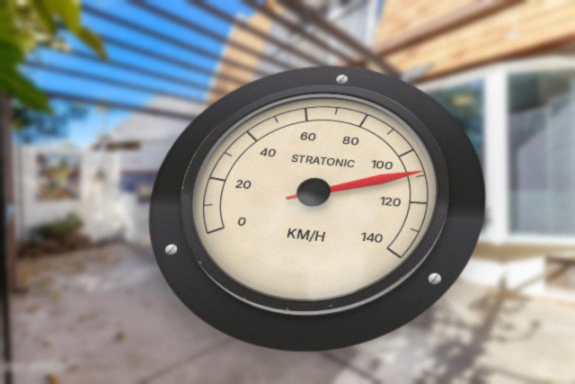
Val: 110 km/h
